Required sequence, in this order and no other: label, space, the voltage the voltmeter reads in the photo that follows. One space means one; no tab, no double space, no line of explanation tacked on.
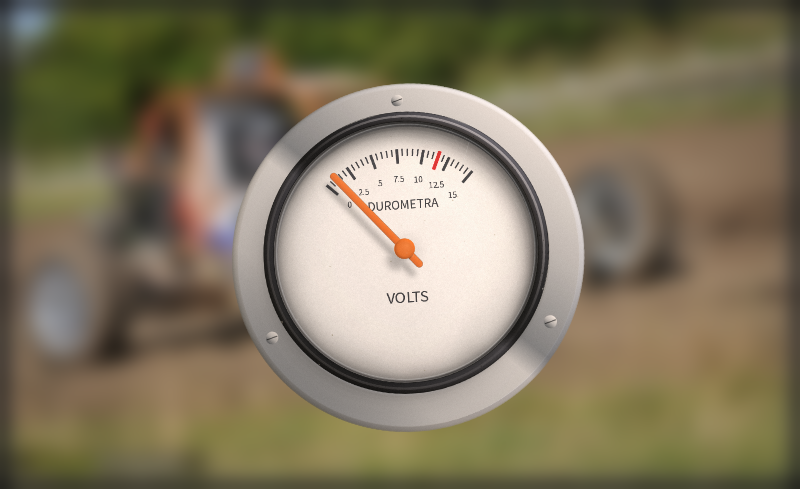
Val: 1 V
